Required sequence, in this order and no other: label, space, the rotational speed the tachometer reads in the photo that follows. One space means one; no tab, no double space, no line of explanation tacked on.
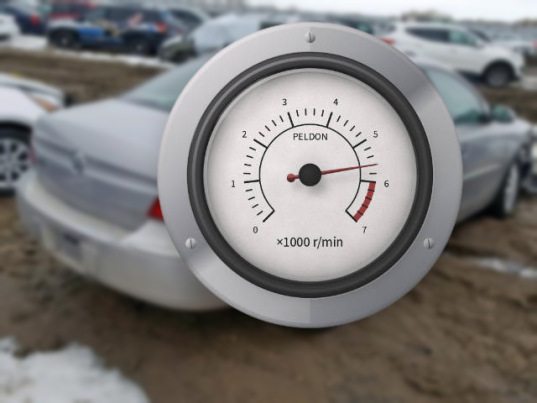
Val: 5600 rpm
